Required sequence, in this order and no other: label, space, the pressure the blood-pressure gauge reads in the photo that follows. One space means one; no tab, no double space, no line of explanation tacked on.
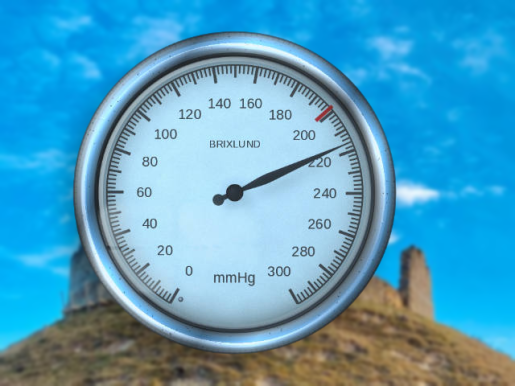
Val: 216 mmHg
